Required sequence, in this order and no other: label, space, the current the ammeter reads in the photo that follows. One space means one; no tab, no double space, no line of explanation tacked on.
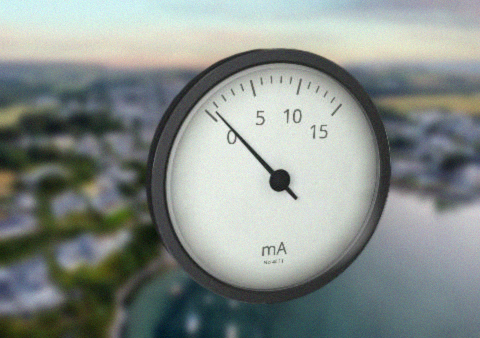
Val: 0.5 mA
